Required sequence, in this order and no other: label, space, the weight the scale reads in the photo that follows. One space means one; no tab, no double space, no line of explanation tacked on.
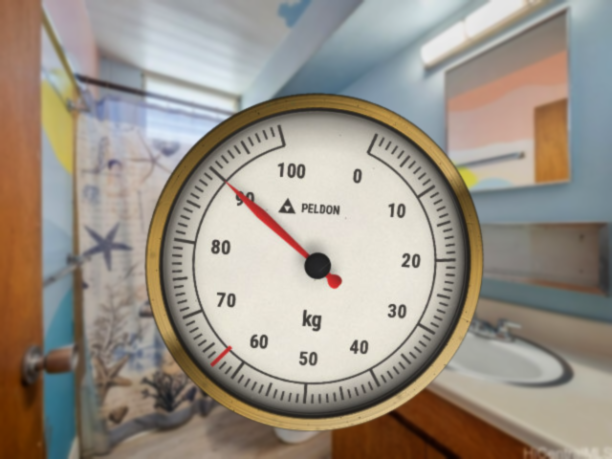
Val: 90 kg
